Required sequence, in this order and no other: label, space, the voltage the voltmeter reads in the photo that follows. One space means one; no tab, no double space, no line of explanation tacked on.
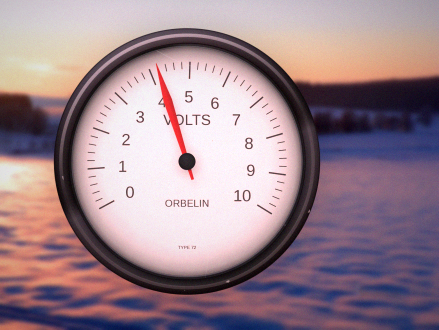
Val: 4.2 V
